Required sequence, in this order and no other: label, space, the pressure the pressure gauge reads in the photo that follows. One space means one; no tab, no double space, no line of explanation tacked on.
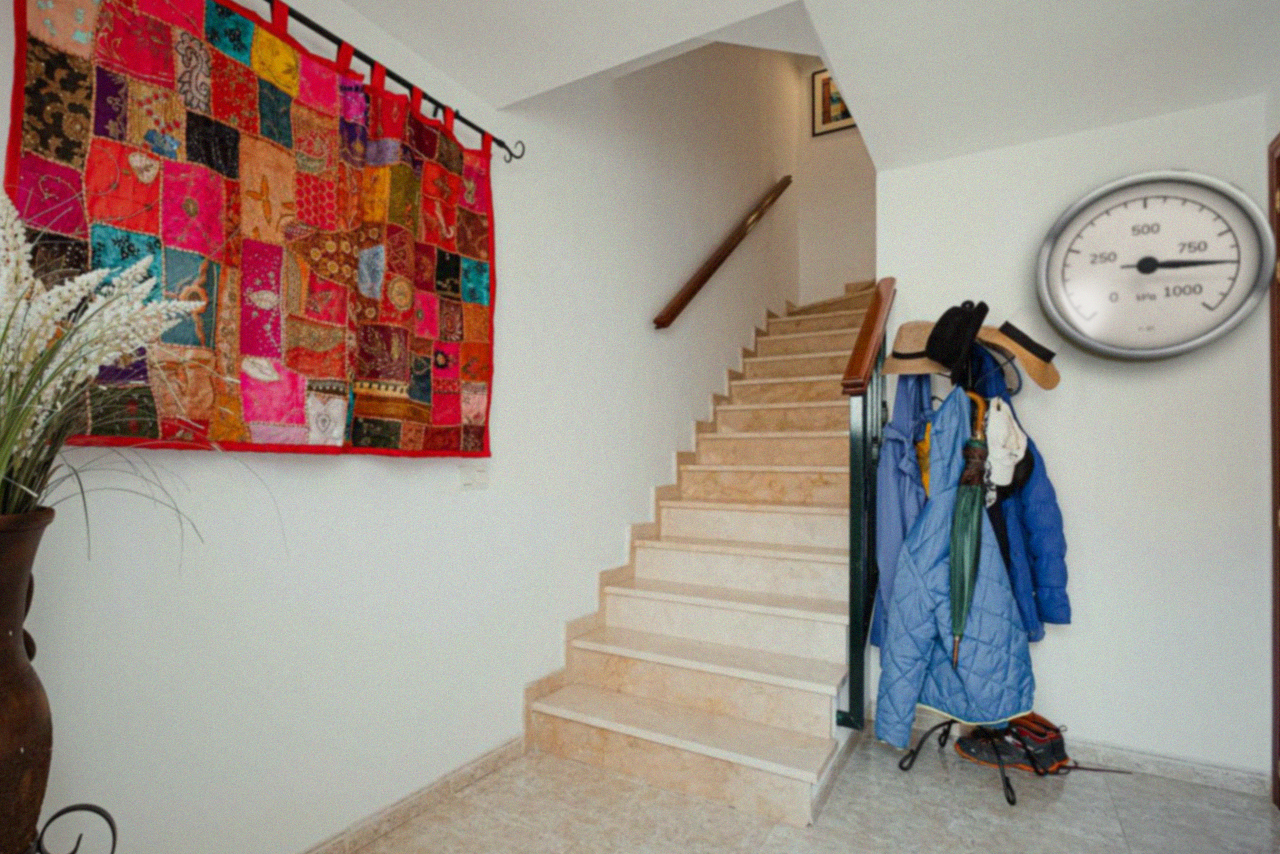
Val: 850 kPa
